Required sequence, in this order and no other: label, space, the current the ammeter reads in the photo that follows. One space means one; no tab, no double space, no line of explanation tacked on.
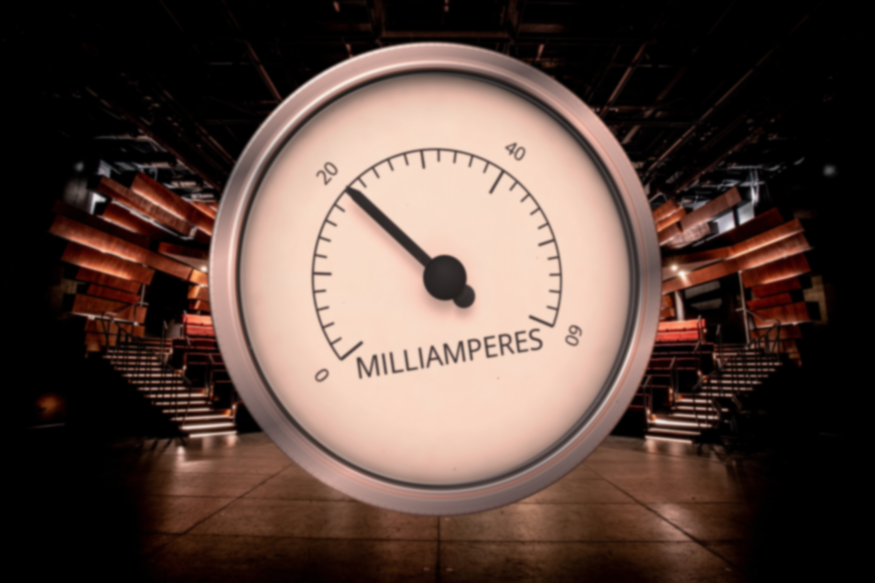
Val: 20 mA
